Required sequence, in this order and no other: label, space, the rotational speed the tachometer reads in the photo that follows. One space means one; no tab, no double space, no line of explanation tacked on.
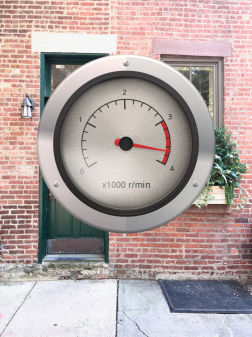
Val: 3700 rpm
